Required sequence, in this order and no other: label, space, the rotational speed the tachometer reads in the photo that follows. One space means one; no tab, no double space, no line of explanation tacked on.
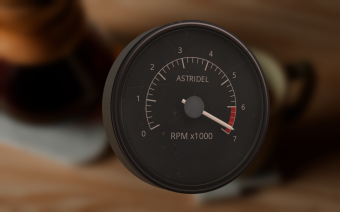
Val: 6800 rpm
